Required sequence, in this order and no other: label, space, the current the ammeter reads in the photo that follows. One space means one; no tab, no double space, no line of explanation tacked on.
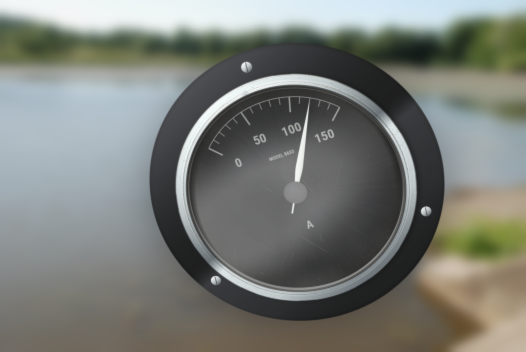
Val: 120 A
